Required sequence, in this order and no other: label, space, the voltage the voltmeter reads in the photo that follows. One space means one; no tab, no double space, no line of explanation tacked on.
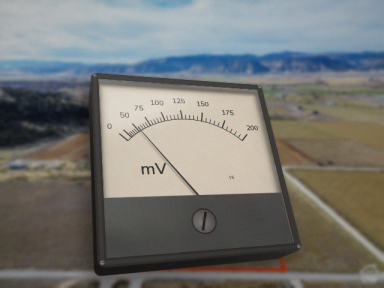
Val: 50 mV
